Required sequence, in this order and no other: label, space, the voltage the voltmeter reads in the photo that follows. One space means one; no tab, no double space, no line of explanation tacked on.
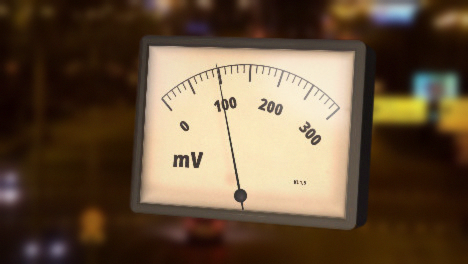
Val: 100 mV
